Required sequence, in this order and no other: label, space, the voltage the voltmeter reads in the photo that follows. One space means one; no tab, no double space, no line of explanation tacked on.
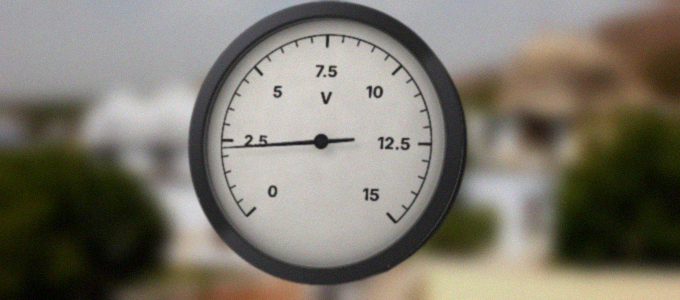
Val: 2.25 V
